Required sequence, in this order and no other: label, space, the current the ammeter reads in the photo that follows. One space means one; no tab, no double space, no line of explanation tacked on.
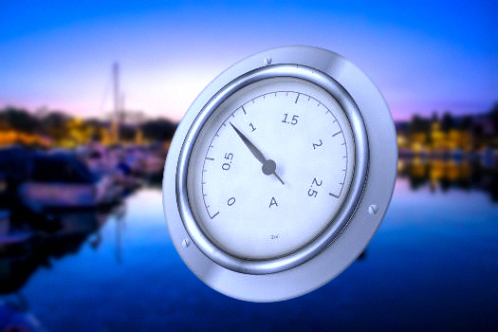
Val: 0.85 A
